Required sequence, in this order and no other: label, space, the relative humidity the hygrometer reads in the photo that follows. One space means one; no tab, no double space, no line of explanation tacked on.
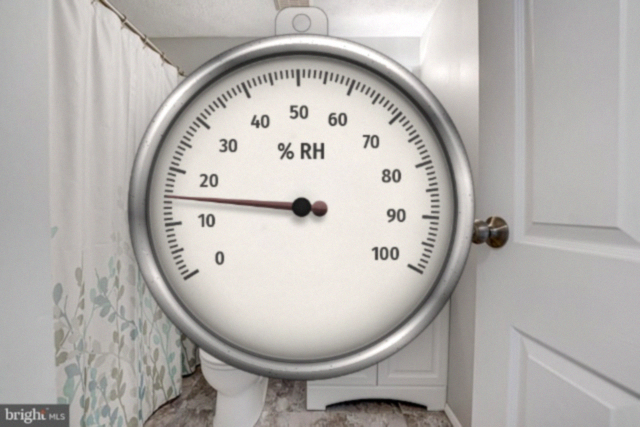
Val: 15 %
